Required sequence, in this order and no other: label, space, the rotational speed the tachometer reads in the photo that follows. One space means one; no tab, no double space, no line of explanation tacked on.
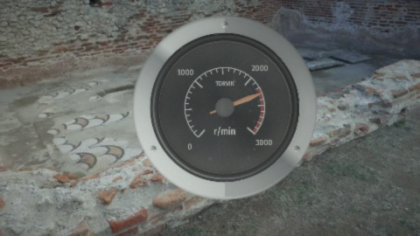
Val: 2300 rpm
